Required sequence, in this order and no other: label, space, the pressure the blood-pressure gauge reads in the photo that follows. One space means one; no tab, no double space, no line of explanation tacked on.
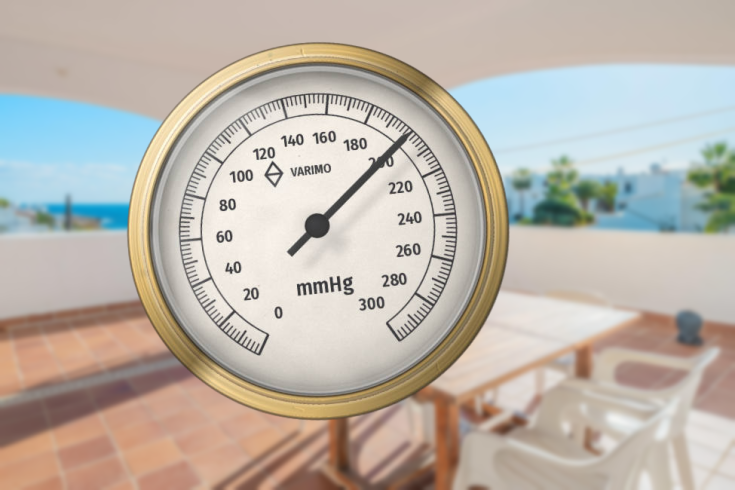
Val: 200 mmHg
